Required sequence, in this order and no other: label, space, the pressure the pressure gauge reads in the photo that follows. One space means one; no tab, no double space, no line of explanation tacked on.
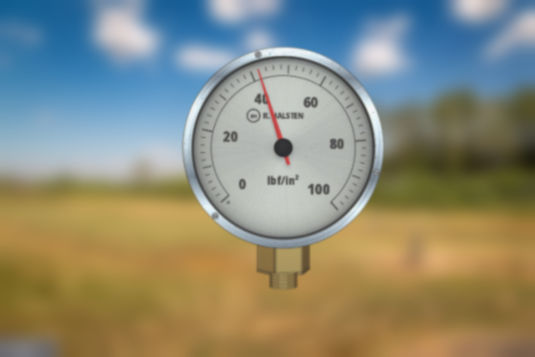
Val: 42 psi
